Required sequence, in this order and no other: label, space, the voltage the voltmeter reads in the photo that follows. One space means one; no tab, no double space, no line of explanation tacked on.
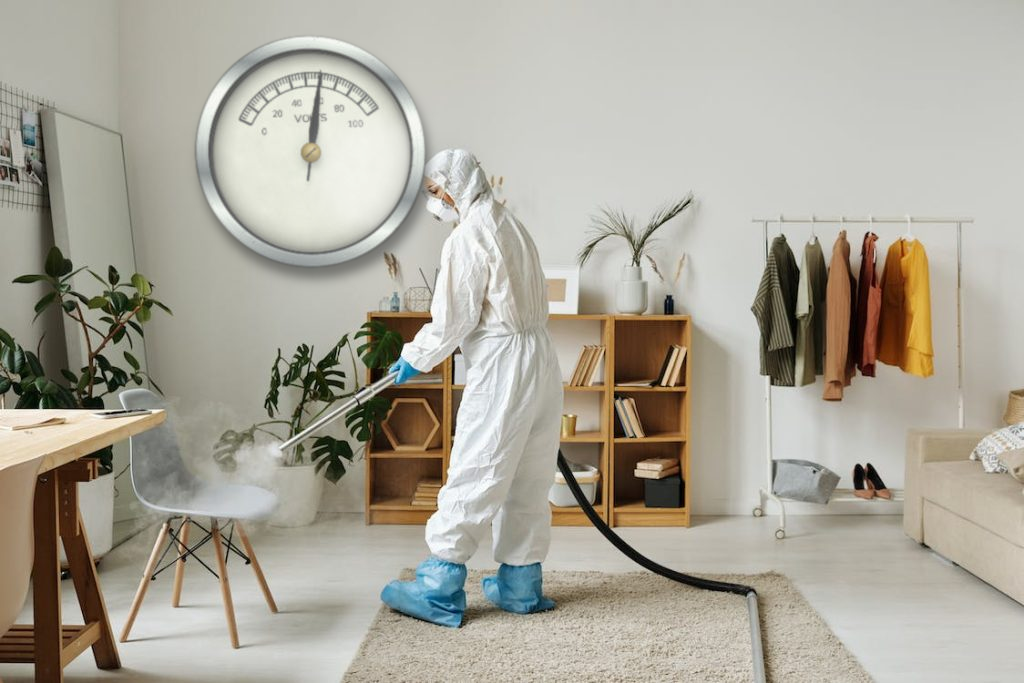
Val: 60 V
